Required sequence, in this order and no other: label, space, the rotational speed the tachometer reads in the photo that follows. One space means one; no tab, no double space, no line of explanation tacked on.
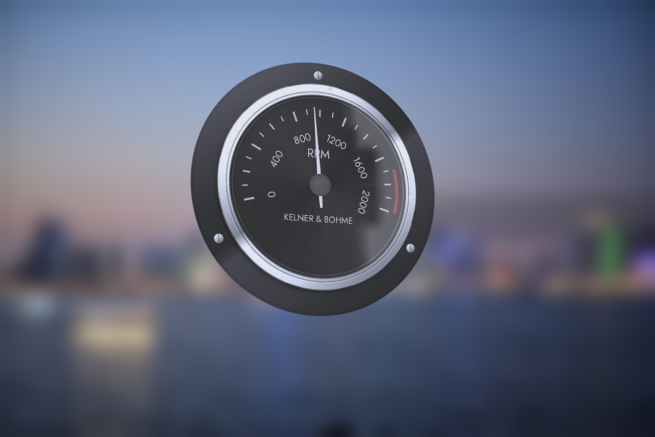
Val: 950 rpm
